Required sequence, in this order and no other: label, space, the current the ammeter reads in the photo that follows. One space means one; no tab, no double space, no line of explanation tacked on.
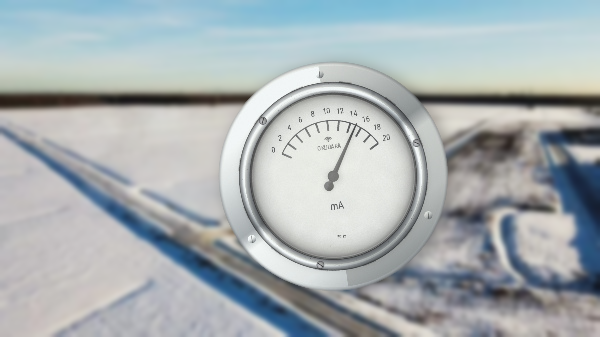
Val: 15 mA
